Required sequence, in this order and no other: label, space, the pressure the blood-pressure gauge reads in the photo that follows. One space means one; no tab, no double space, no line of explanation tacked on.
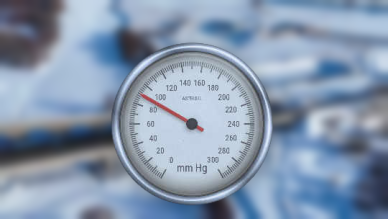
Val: 90 mmHg
